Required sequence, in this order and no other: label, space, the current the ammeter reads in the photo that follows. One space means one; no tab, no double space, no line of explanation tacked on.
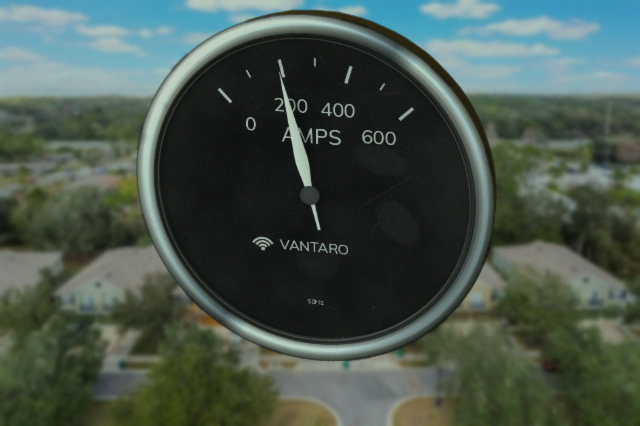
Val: 200 A
